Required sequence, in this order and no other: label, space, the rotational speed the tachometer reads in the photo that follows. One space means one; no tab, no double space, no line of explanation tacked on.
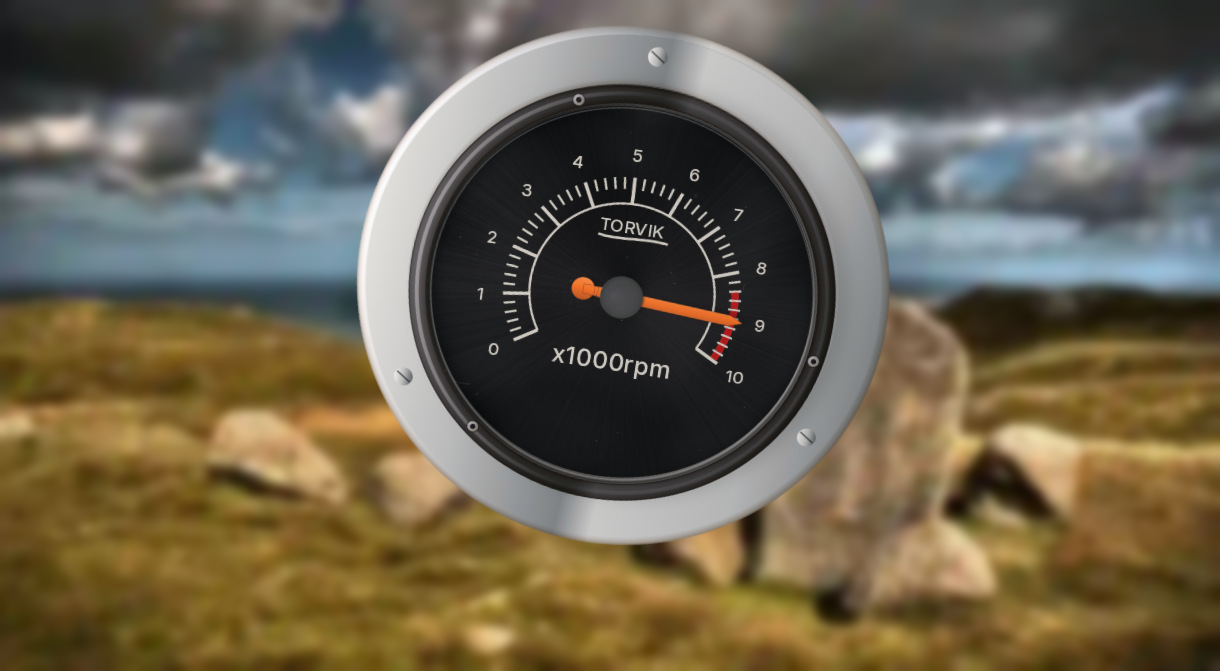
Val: 9000 rpm
